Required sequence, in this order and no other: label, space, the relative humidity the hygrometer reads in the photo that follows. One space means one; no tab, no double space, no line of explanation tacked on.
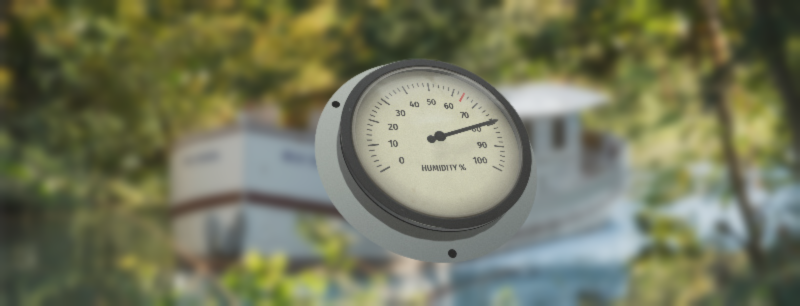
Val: 80 %
